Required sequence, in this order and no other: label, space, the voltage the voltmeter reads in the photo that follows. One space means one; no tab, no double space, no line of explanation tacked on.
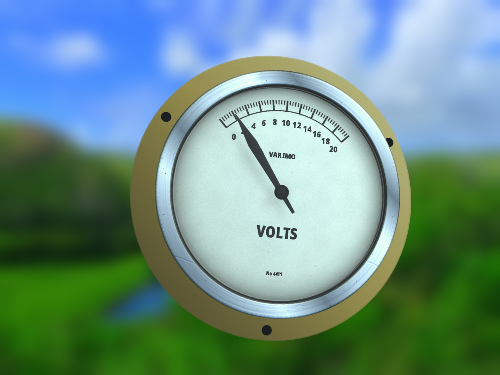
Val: 2 V
